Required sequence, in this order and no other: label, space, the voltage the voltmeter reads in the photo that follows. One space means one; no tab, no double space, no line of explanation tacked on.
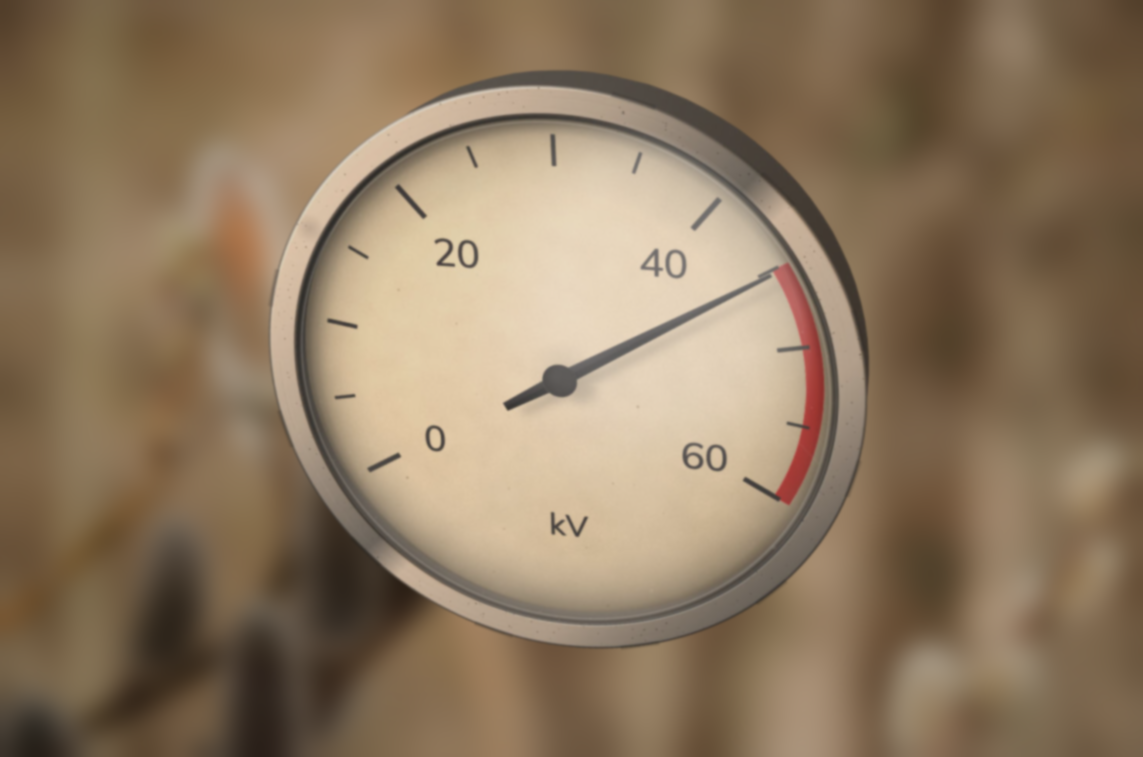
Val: 45 kV
